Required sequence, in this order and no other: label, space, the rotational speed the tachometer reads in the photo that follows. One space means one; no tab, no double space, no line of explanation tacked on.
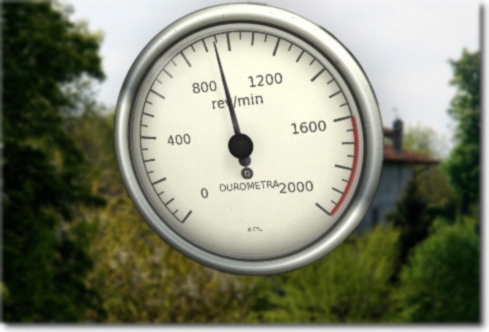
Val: 950 rpm
